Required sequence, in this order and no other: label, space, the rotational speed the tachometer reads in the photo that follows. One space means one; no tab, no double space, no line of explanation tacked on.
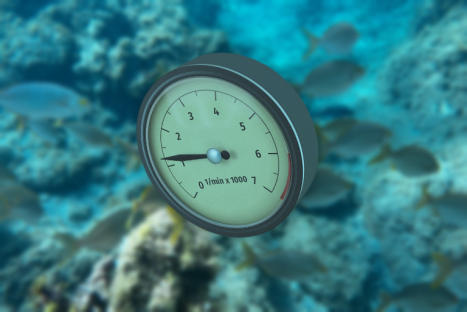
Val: 1250 rpm
